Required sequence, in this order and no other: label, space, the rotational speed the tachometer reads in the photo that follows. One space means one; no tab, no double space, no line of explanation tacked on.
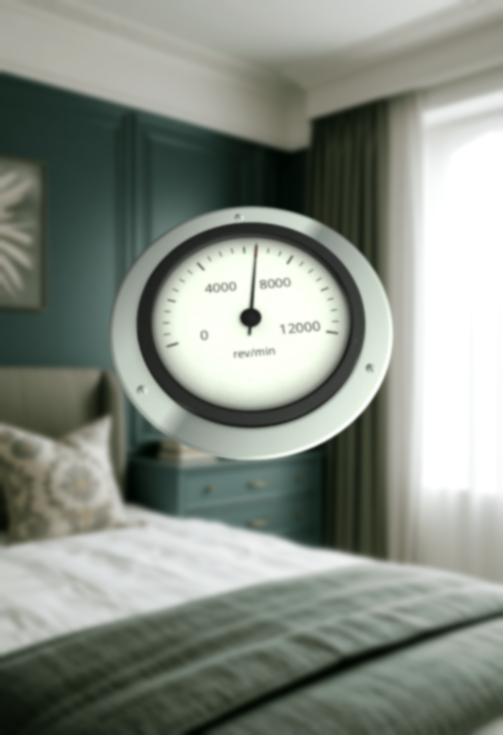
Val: 6500 rpm
